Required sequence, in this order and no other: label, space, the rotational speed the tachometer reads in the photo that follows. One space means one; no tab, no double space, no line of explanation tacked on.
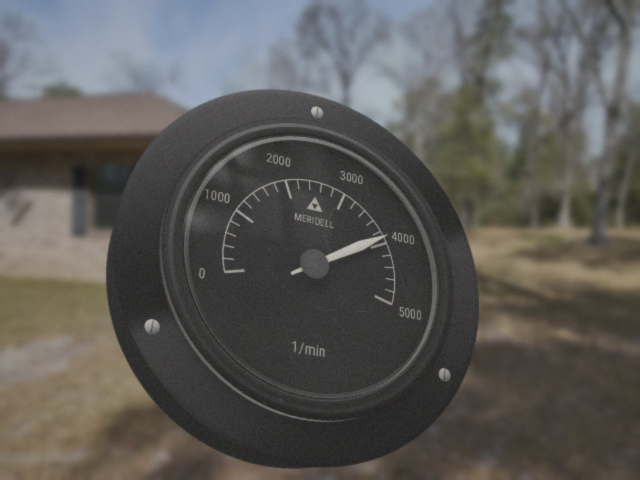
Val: 3900 rpm
